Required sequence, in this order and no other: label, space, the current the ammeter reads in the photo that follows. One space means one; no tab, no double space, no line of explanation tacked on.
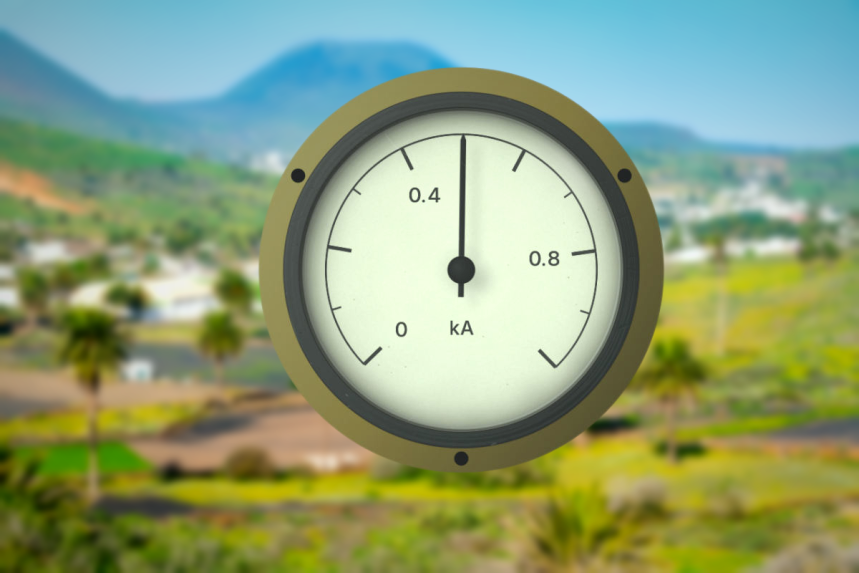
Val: 0.5 kA
